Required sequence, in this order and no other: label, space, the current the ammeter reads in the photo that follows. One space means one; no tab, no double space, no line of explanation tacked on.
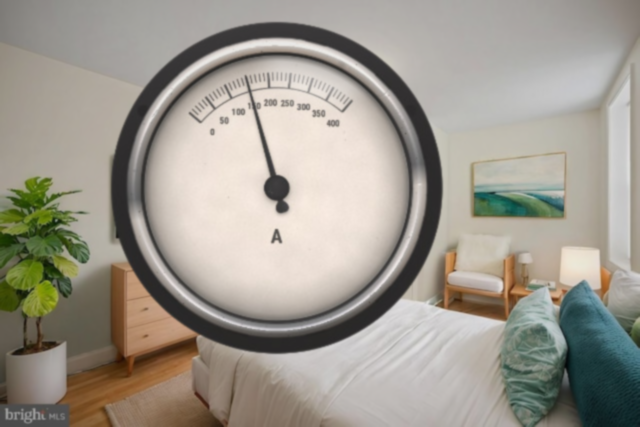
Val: 150 A
